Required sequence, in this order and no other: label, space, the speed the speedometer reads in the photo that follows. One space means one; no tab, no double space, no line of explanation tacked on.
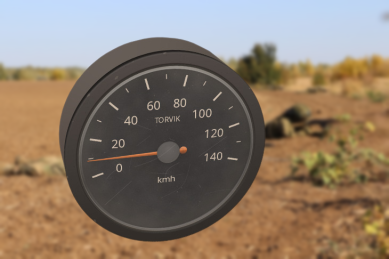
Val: 10 km/h
